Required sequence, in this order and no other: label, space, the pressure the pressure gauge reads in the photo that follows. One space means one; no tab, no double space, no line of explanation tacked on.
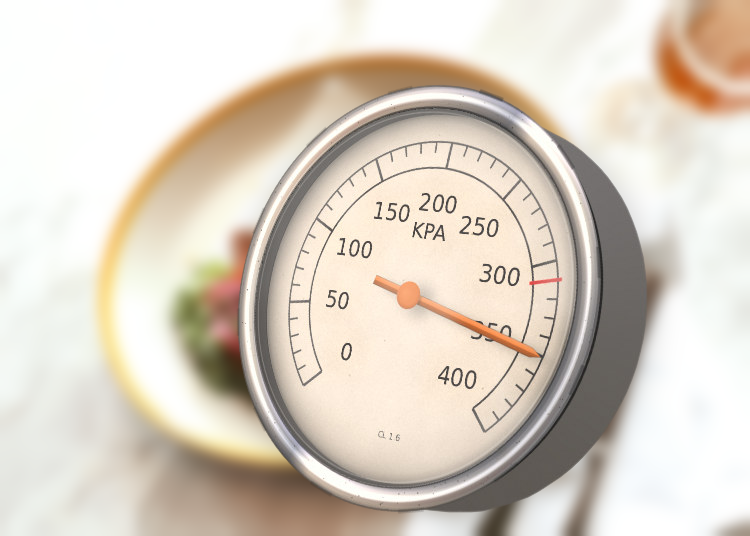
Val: 350 kPa
